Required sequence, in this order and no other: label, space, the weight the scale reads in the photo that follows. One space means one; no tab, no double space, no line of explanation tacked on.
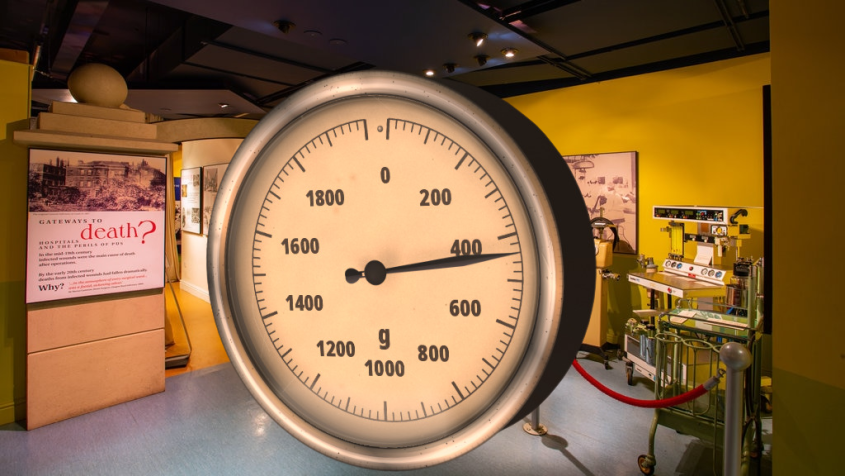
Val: 440 g
